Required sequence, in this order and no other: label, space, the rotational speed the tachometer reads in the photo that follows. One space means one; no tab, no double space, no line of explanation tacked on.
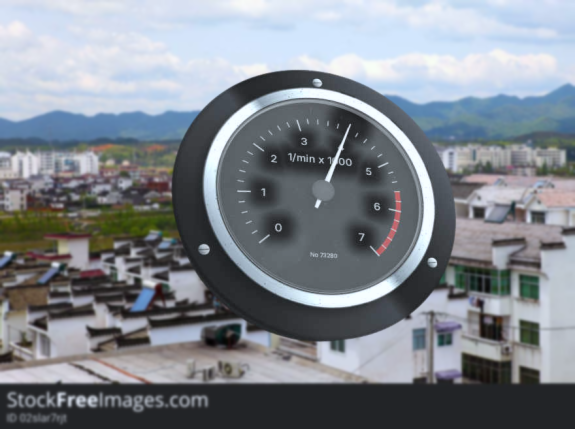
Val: 4000 rpm
